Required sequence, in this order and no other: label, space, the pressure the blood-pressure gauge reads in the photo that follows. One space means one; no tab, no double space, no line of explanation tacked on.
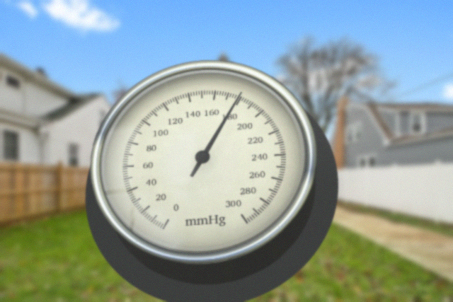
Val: 180 mmHg
